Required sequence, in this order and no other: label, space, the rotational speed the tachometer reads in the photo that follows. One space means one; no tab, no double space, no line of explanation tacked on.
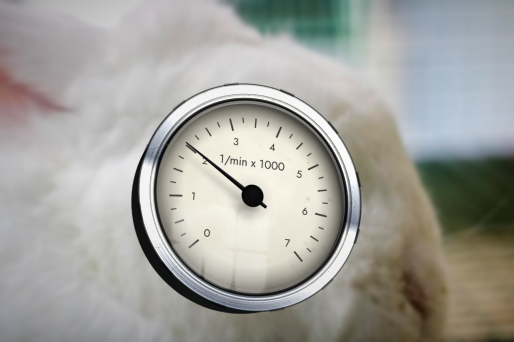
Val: 2000 rpm
